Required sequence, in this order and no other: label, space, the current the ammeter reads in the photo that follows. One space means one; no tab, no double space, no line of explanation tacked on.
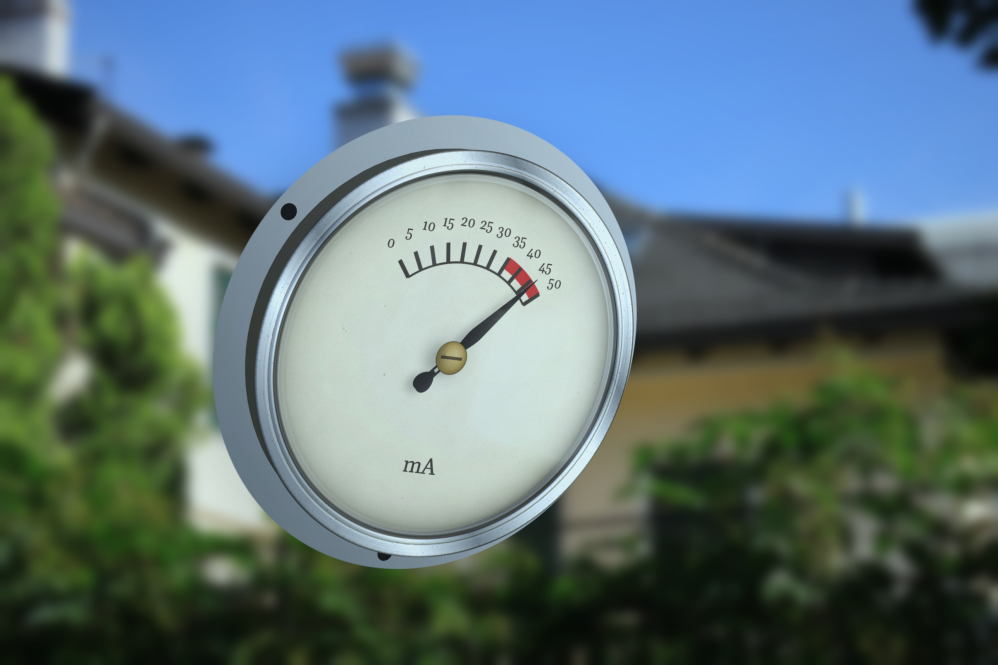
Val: 45 mA
